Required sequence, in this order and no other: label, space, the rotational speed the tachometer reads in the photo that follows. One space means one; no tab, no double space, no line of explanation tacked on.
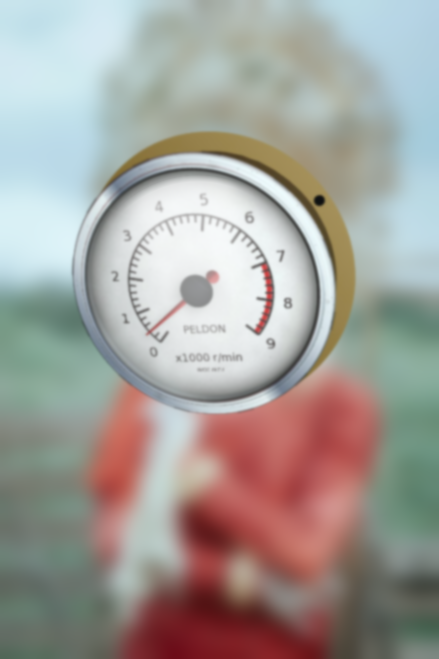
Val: 400 rpm
